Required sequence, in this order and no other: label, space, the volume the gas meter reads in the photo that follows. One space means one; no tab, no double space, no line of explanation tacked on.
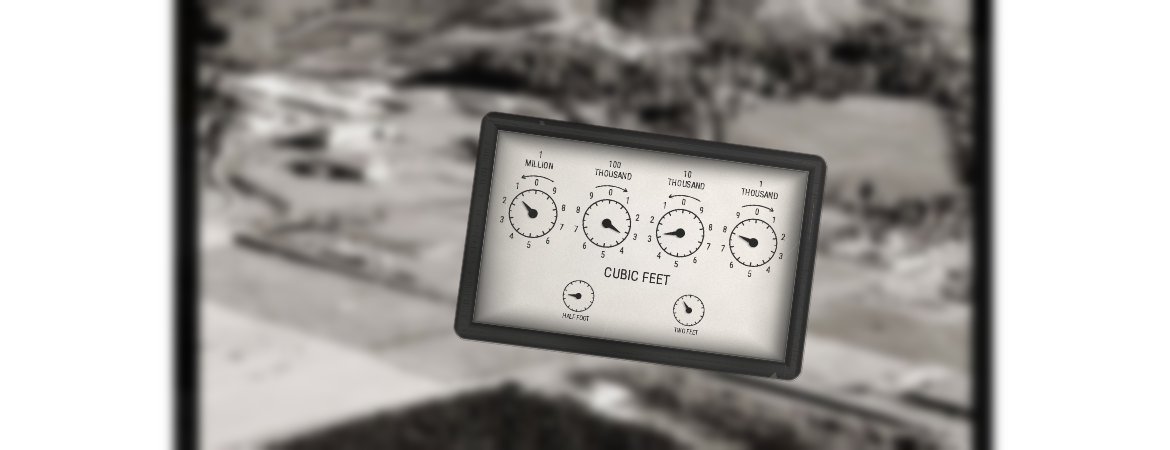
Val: 132800 ft³
